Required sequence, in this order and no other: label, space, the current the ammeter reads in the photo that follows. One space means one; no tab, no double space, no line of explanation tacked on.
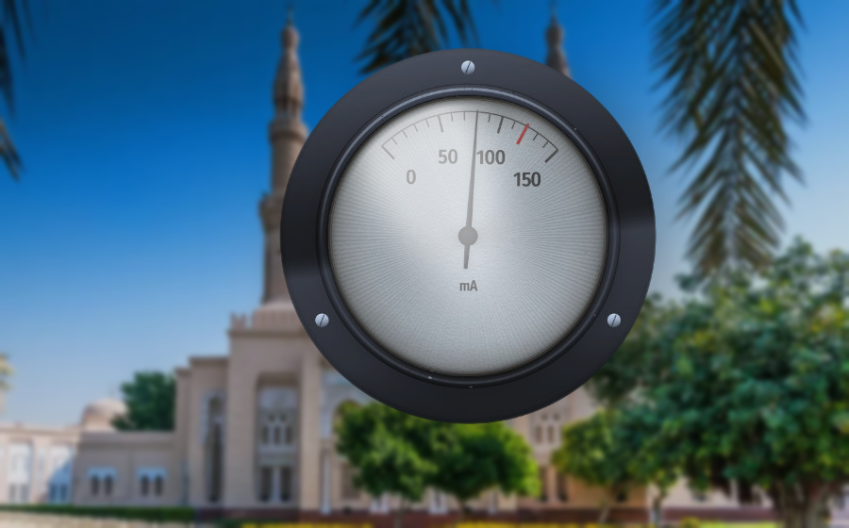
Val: 80 mA
